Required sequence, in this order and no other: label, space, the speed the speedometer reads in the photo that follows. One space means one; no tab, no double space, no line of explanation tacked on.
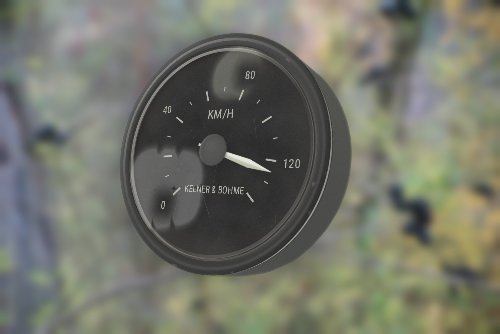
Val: 125 km/h
